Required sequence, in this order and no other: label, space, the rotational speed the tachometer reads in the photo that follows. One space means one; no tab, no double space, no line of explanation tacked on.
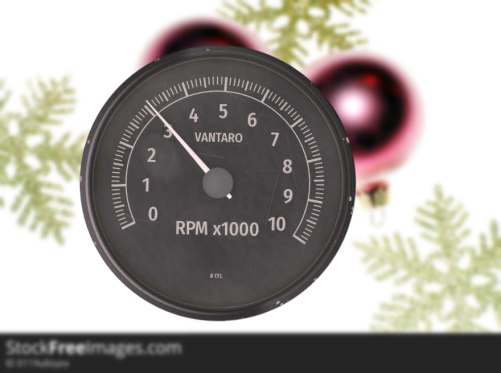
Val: 3100 rpm
